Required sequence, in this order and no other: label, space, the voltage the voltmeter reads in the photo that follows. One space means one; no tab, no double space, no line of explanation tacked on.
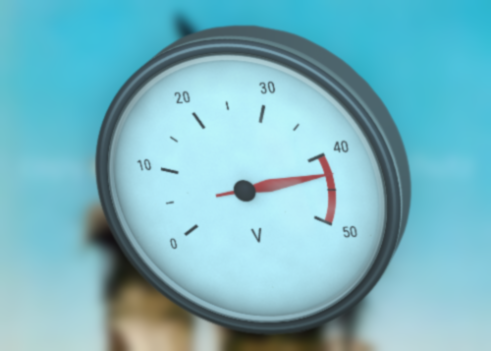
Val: 42.5 V
